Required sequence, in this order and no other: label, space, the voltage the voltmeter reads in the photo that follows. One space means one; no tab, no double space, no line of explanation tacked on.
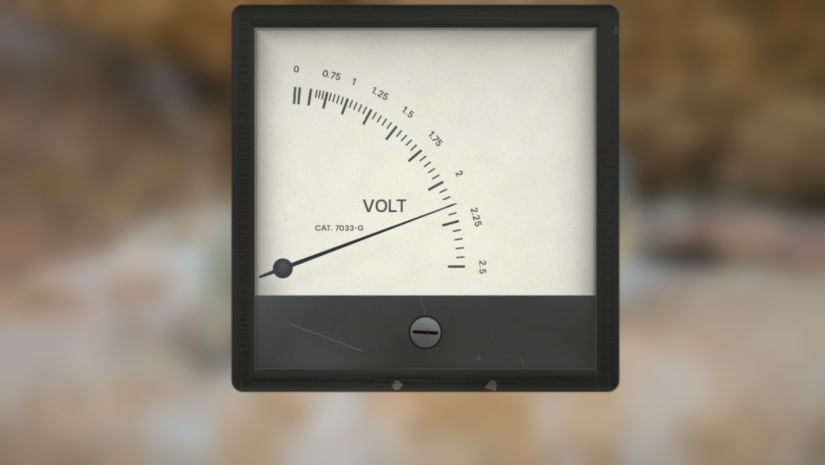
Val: 2.15 V
